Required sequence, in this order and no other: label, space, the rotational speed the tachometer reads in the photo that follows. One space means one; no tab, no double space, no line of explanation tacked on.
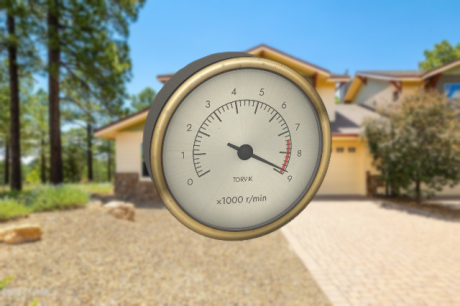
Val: 8800 rpm
